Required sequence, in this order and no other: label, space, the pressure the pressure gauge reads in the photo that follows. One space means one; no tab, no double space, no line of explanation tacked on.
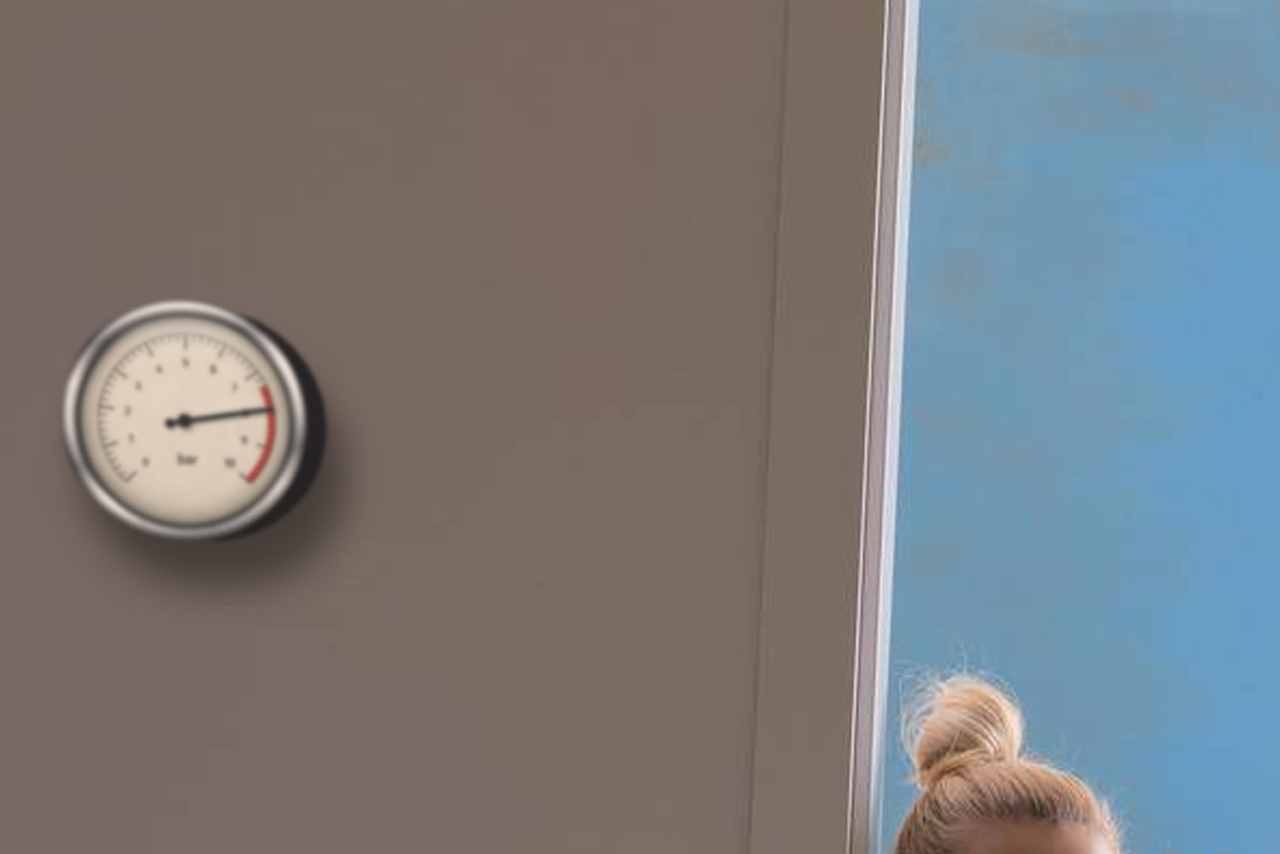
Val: 8 bar
